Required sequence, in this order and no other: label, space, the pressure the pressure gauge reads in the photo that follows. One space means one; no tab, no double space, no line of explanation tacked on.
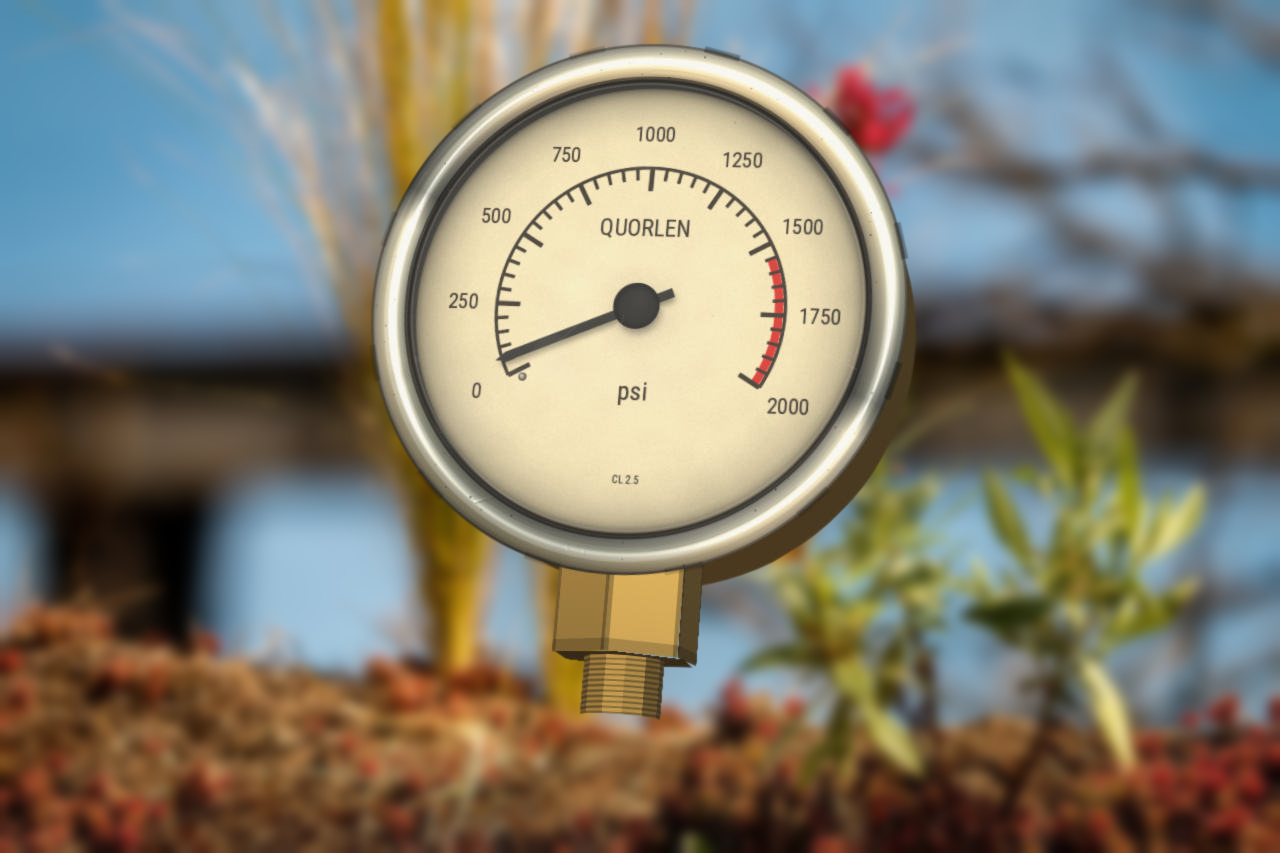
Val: 50 psi
